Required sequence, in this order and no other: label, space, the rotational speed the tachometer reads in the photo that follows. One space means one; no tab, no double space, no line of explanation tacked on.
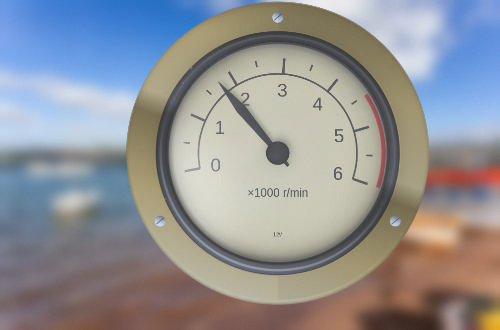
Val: 1750 rpm
